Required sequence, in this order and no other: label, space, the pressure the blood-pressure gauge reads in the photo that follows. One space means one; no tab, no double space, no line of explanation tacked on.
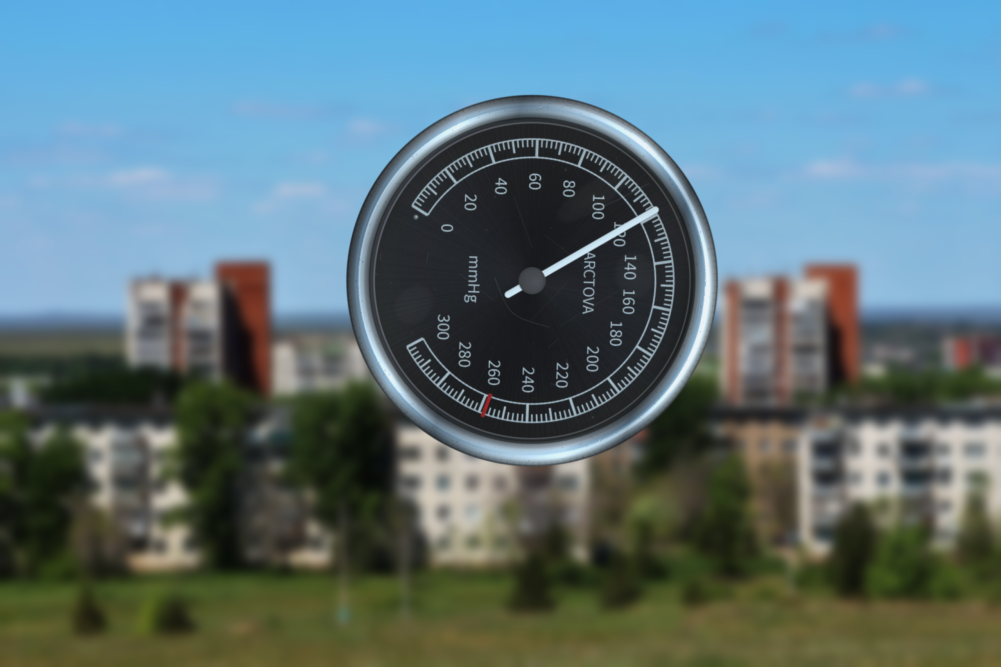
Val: 118 mmHg
